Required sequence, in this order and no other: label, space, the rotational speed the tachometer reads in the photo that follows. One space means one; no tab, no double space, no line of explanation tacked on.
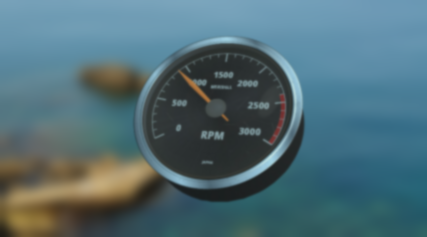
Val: 900 rpm
